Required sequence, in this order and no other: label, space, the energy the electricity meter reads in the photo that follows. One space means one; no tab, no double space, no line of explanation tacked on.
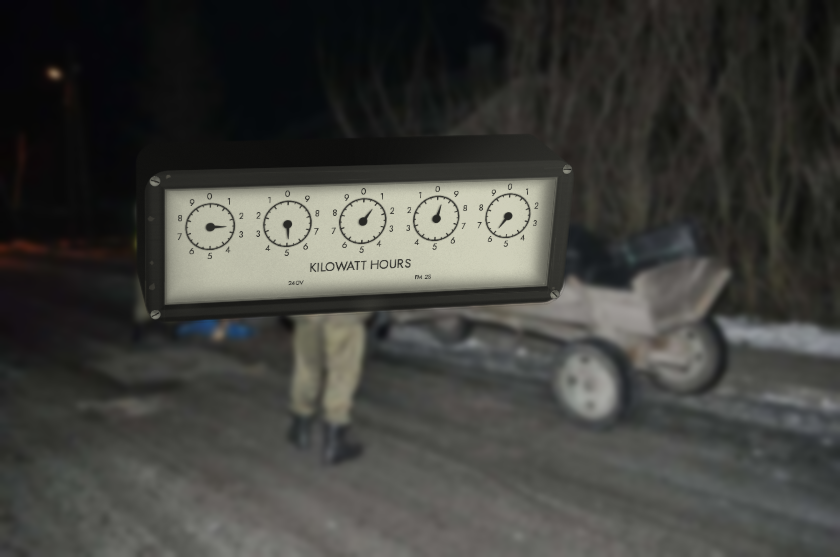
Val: 25096 kWh
